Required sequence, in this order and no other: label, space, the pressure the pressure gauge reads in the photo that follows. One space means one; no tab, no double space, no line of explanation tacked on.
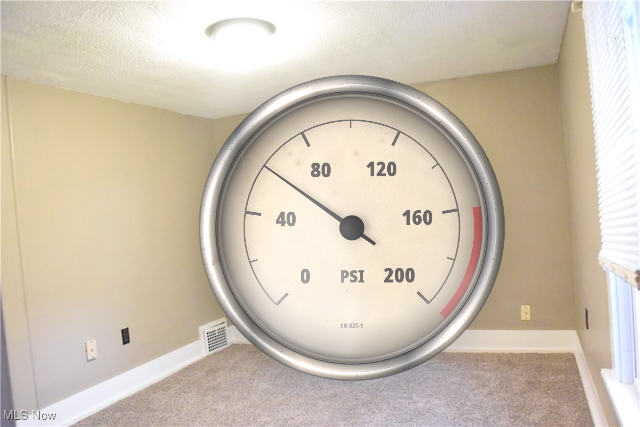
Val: 60 psi
